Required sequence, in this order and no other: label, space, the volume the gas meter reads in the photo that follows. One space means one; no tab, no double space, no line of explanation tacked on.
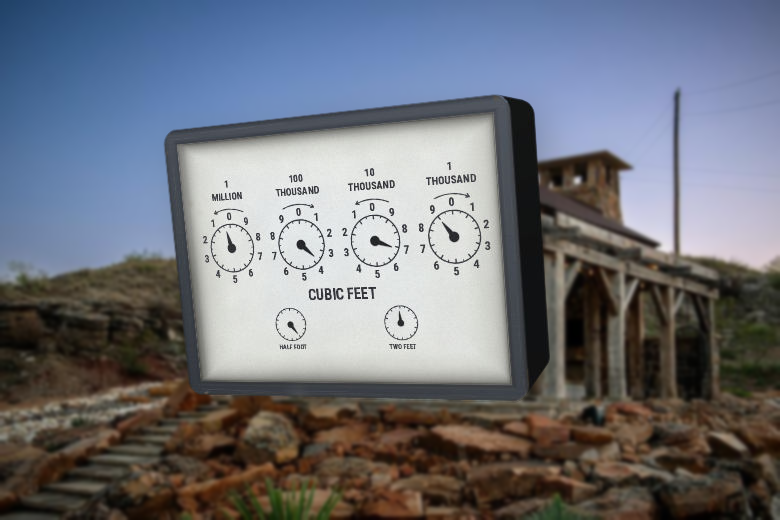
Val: 36900 ft³
